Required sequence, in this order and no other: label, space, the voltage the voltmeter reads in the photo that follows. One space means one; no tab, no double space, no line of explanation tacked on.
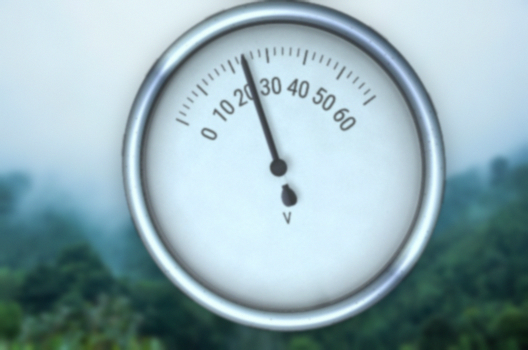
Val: 24 V
